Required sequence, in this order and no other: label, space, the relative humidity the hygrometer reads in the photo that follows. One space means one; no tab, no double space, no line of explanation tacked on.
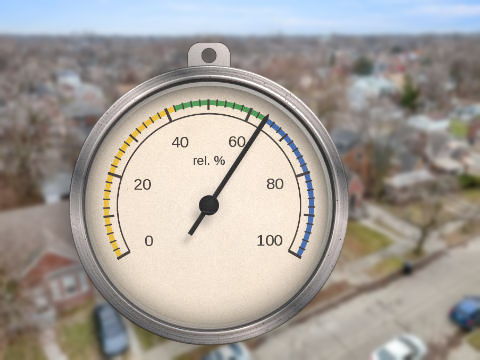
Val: 64 %
